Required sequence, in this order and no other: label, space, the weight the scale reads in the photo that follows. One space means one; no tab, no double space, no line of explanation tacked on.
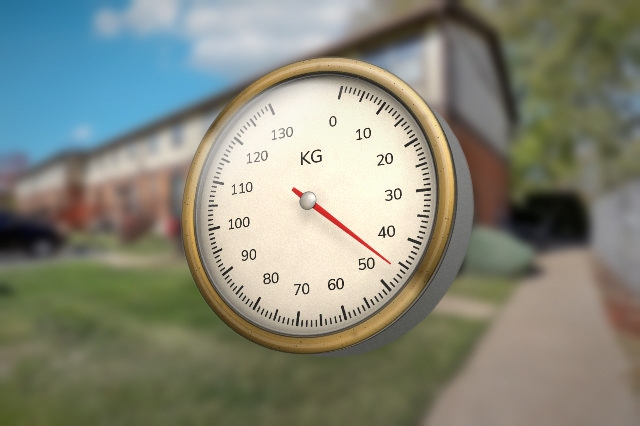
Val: 46 kg
